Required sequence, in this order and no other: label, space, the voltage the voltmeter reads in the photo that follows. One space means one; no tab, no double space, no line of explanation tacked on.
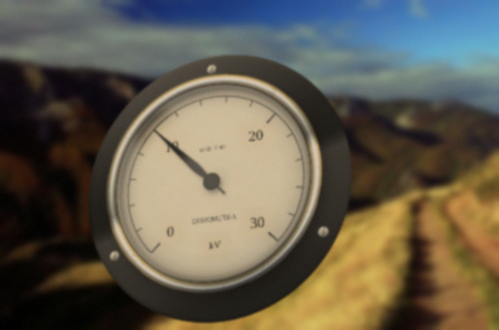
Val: 10 kV
